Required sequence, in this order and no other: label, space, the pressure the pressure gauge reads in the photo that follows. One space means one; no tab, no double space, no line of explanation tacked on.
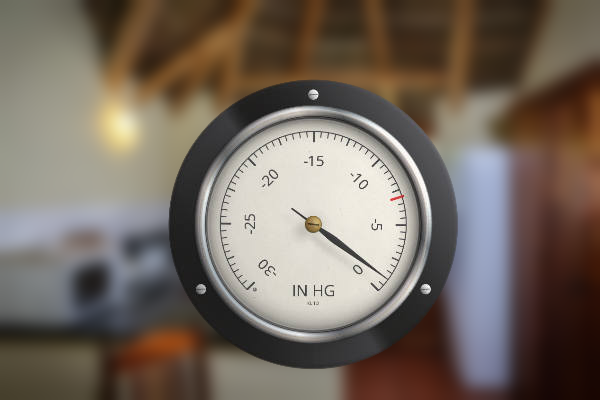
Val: -1 inHg
